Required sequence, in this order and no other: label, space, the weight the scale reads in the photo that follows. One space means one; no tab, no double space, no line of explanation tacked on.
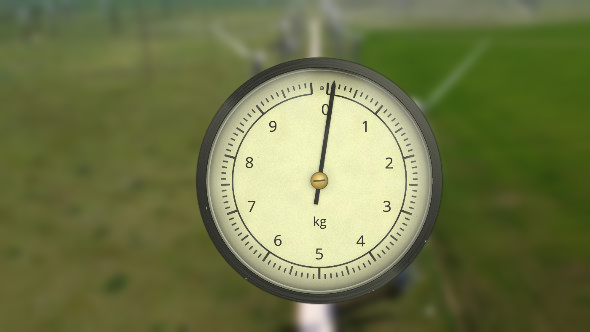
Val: 0.1 kg
